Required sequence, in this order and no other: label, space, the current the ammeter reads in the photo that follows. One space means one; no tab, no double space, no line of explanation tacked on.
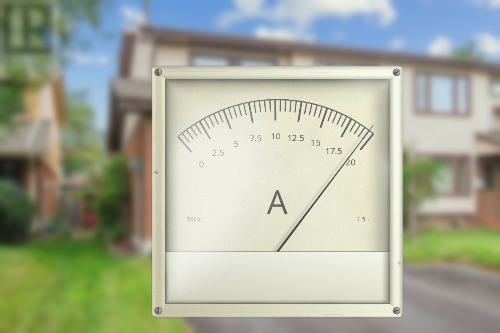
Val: 19.5 A
